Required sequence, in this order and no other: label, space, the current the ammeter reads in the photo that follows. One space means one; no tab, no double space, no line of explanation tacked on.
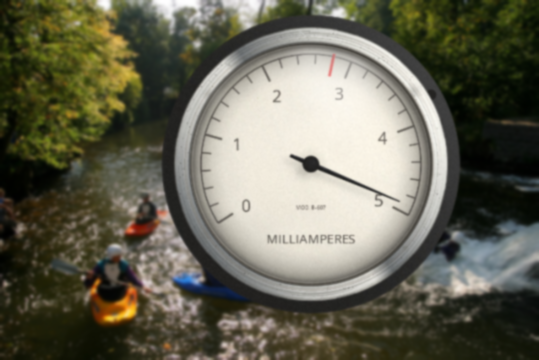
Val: 4.9 mA
